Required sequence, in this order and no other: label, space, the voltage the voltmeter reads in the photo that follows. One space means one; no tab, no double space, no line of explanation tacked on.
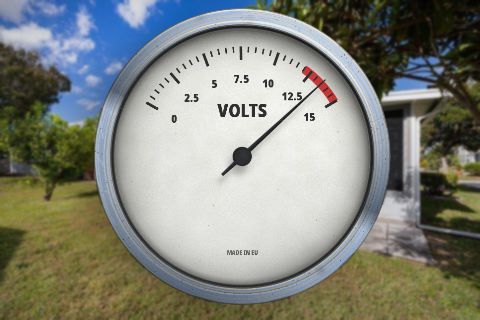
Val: 13.5 V
